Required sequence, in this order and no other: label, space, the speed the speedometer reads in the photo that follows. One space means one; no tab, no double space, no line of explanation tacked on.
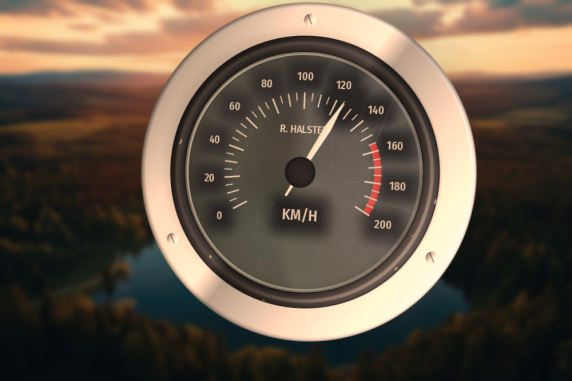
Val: 125 km/h
